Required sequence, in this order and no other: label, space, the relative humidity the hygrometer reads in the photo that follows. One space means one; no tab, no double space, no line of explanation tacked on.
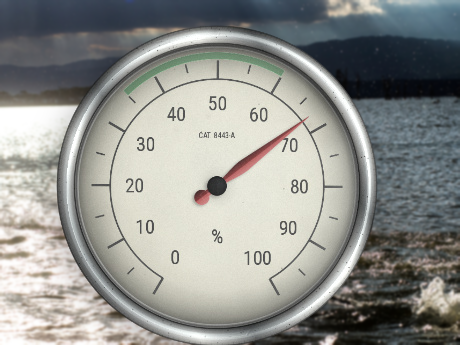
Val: 67.5 %
